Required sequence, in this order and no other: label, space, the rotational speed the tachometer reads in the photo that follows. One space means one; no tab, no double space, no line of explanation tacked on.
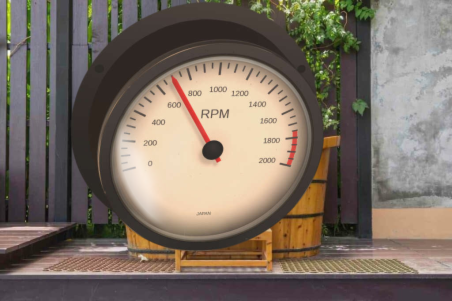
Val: 700 rpm
